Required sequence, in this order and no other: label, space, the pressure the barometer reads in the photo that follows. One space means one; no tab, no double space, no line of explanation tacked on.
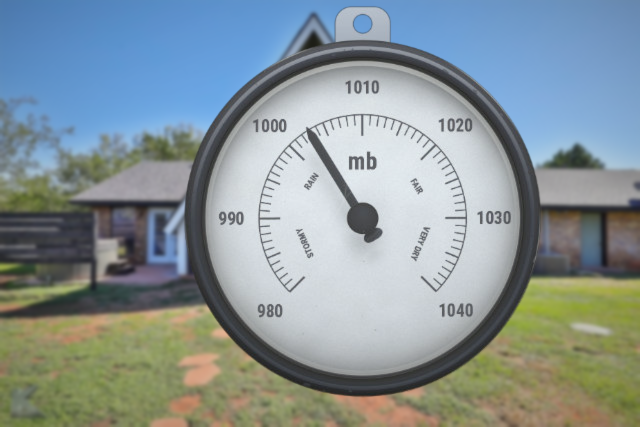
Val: 1003 mbar
